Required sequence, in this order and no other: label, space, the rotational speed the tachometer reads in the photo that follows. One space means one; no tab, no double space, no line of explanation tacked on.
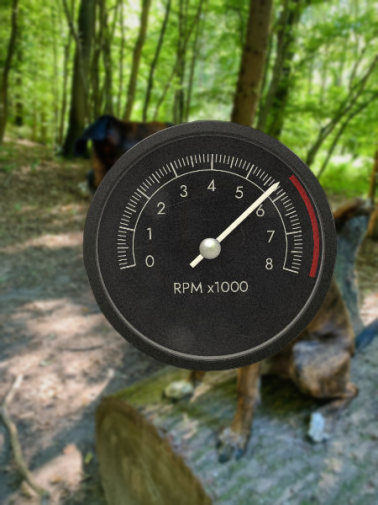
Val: 5700 rpm
